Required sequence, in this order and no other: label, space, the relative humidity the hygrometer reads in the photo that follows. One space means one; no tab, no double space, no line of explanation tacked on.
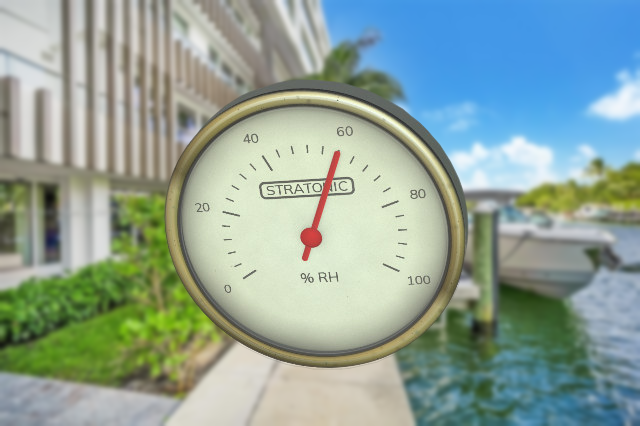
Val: 60 %
